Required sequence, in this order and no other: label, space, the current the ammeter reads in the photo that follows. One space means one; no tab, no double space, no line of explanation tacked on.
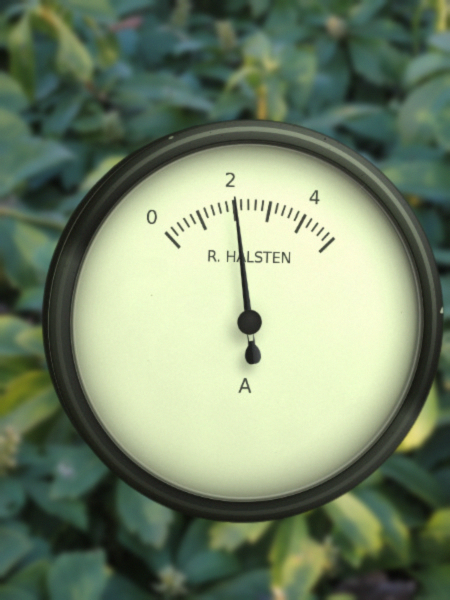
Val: 2 A
